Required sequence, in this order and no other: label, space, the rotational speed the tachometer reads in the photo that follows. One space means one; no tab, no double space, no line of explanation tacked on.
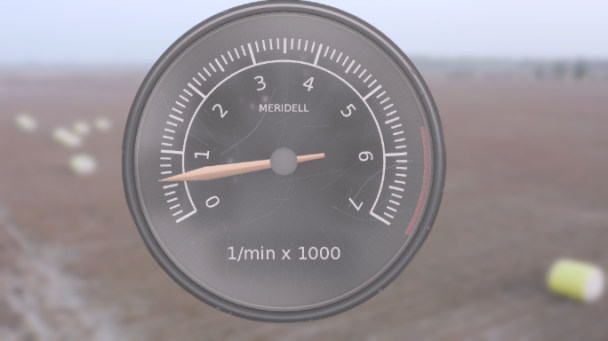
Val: 600 rpm
